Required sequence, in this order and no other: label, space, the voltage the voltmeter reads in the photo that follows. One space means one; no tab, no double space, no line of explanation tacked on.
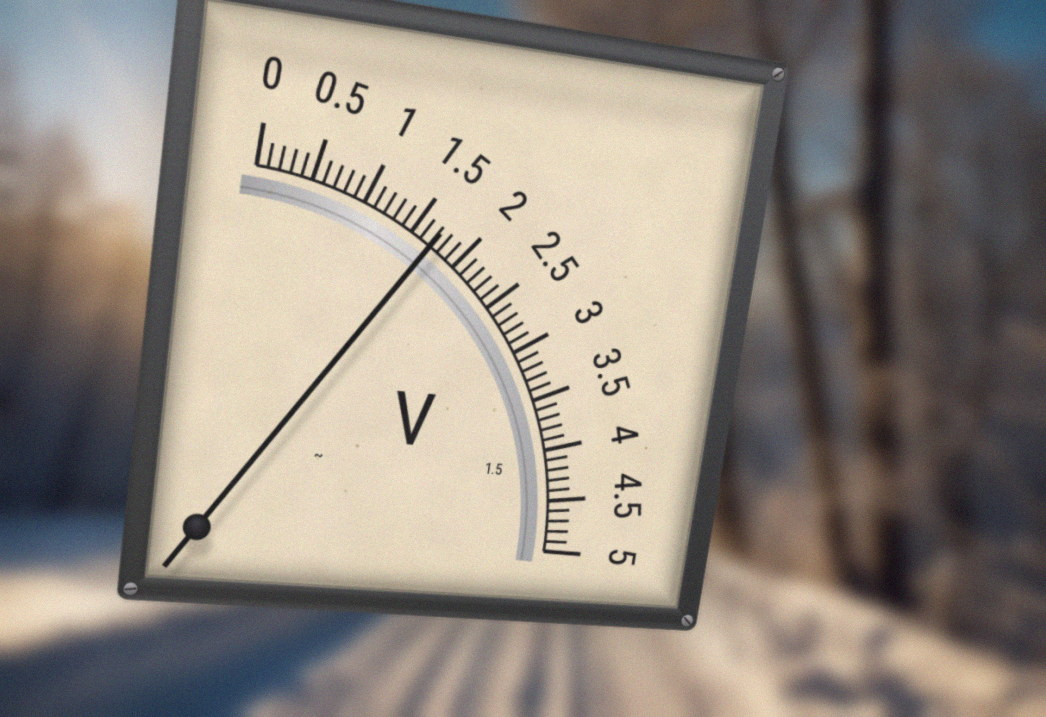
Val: 1.7 V
